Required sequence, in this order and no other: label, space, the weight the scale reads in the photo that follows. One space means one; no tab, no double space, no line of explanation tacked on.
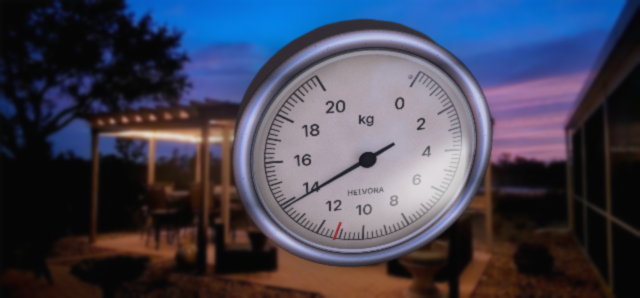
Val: 14 kg
